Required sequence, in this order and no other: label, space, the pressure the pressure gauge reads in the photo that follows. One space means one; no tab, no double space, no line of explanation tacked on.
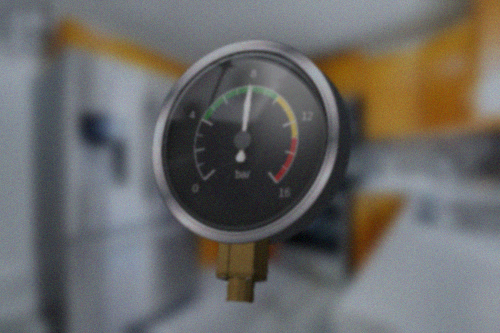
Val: 8 bar
